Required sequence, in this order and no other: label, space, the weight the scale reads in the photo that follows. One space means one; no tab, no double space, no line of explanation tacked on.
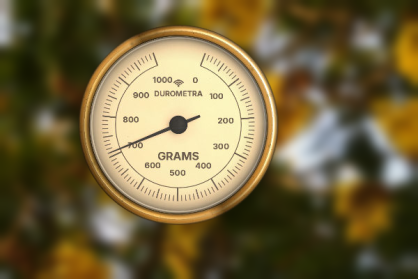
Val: 710 g
